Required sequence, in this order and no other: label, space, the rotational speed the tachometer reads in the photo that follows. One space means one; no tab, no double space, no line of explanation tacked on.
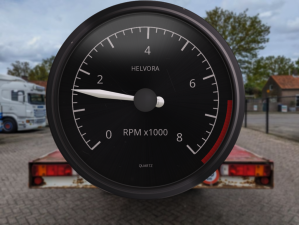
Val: 1500 rpm
